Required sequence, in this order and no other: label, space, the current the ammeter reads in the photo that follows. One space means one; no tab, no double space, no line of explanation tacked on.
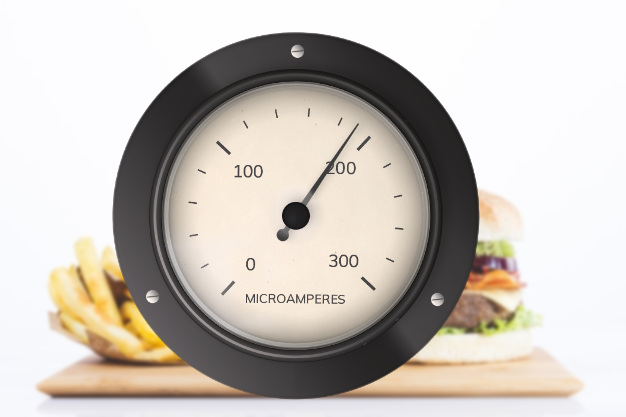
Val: 190 µA
